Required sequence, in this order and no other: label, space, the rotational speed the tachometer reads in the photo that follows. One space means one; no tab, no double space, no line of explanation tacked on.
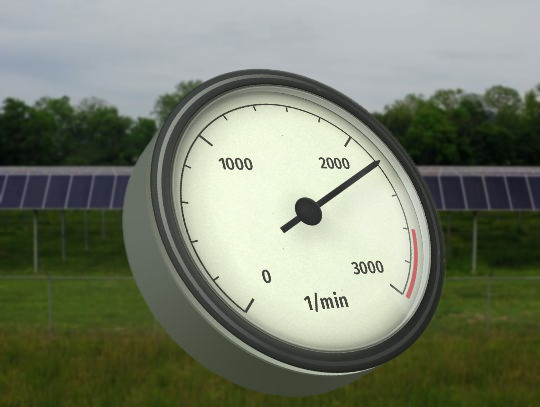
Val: 2200 rpm
